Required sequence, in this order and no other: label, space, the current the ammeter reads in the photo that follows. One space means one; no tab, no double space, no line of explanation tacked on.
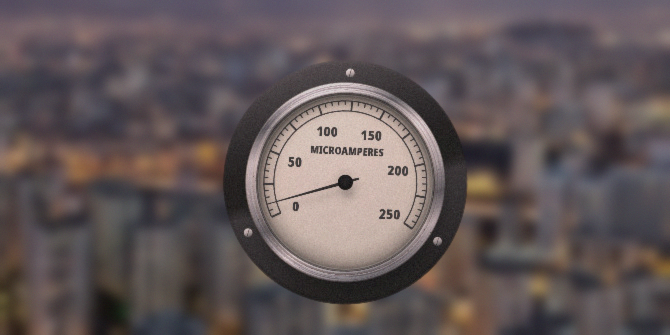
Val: 10 µA
